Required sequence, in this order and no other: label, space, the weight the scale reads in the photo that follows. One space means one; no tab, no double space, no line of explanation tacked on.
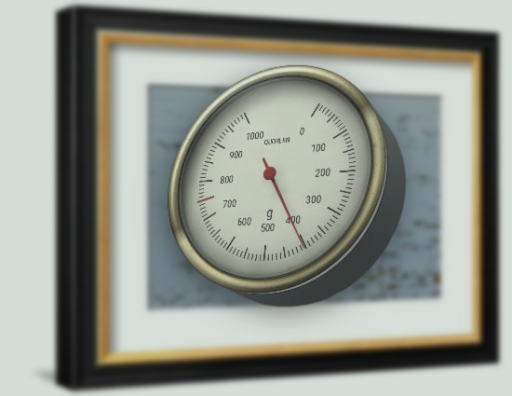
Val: 400 g
